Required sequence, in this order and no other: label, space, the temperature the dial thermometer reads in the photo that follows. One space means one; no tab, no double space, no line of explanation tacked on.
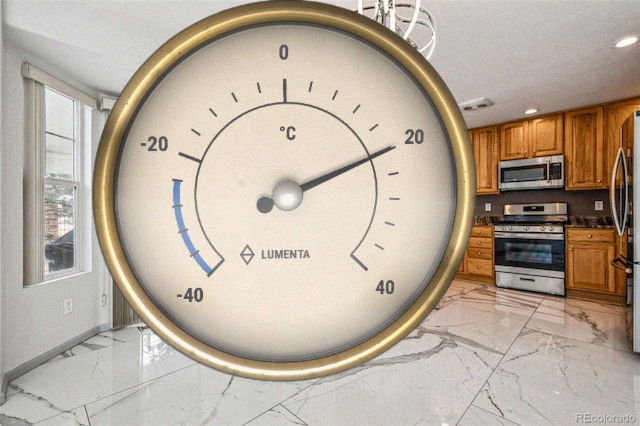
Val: 20 °C
